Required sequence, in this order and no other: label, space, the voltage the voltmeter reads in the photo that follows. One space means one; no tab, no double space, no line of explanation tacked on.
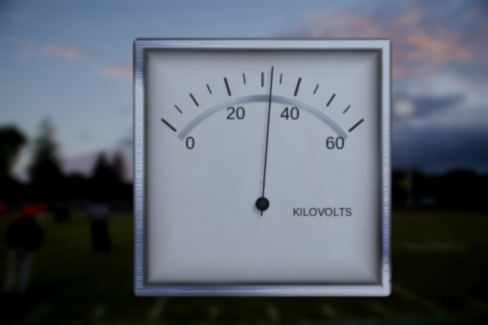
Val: 32.5 kV
